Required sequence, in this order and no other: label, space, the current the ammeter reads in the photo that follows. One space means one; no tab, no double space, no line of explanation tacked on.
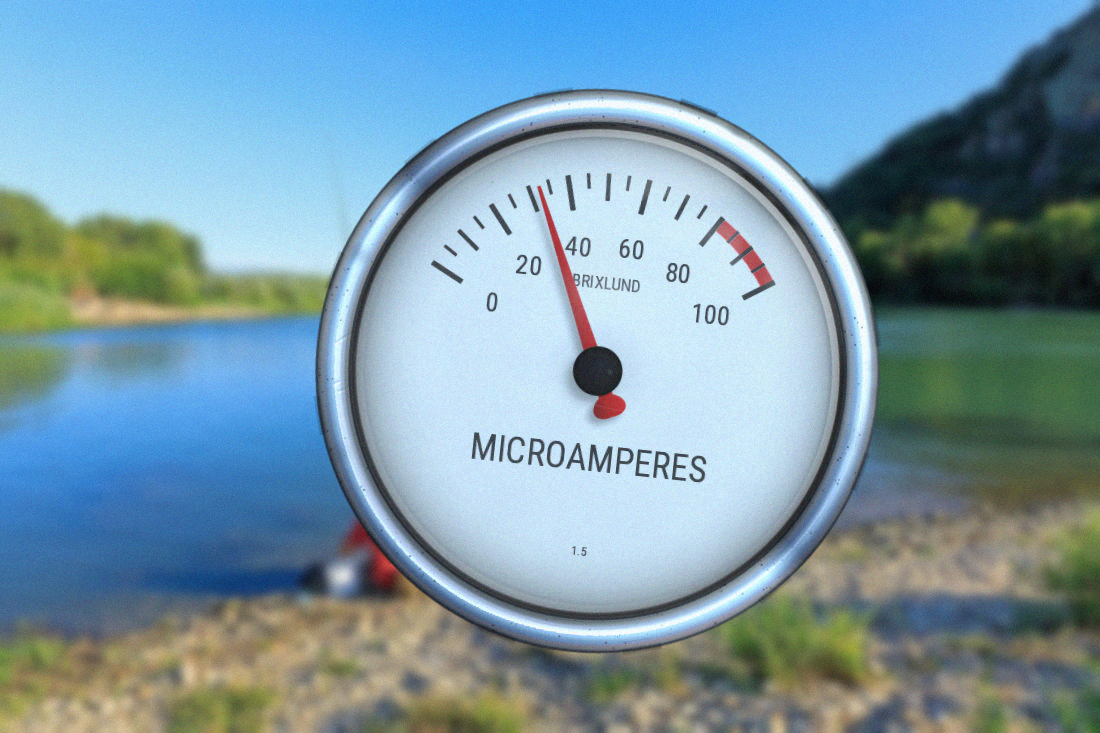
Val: 32.5 µA
